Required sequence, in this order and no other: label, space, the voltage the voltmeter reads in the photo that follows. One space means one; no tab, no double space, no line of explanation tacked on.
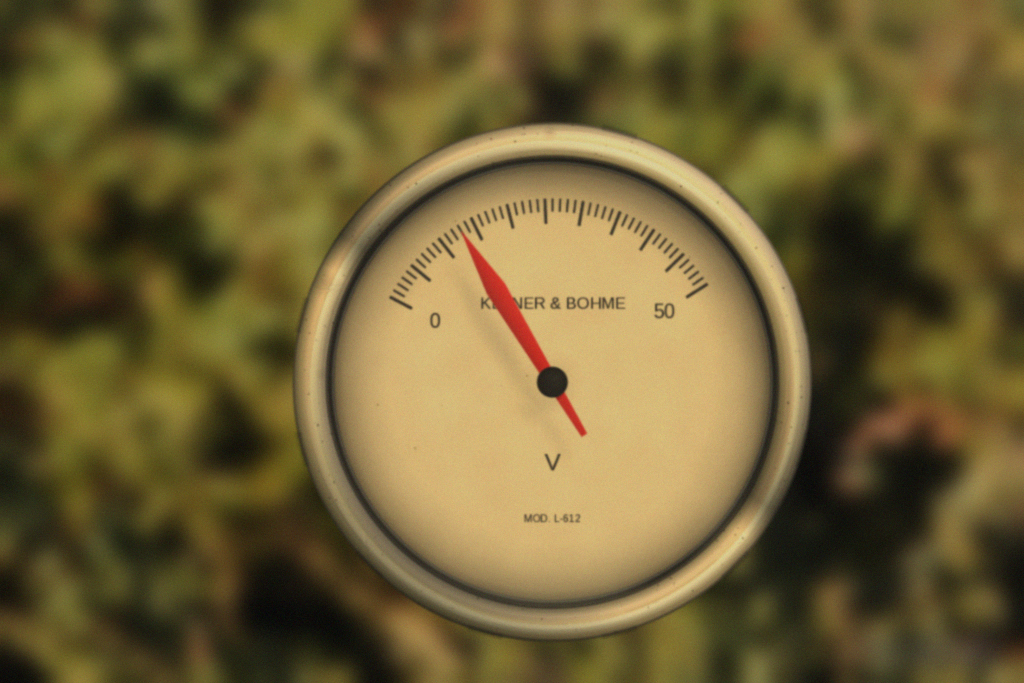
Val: 13 V
